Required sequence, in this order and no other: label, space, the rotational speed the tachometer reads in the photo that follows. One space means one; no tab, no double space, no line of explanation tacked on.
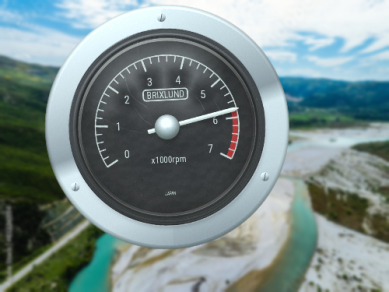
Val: 5800 rpm
